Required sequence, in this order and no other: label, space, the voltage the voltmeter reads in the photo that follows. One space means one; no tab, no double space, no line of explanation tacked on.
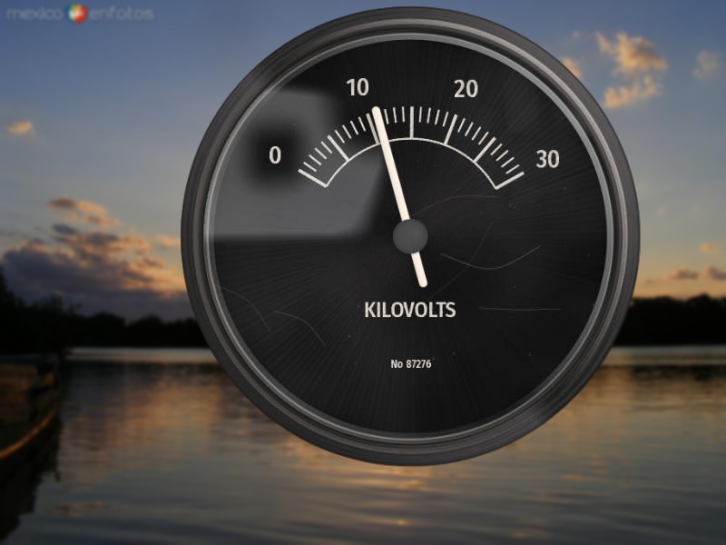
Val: 11 kV
